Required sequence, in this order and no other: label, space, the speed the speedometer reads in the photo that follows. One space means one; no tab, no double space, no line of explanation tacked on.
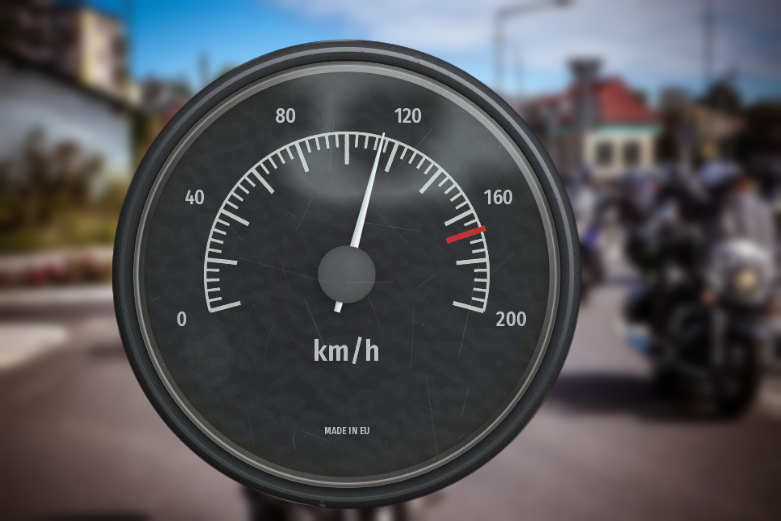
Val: 114 km/h
